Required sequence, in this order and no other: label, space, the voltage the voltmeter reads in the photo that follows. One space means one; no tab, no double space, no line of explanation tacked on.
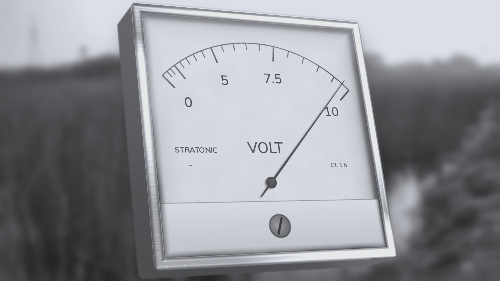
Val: 9.75 V
